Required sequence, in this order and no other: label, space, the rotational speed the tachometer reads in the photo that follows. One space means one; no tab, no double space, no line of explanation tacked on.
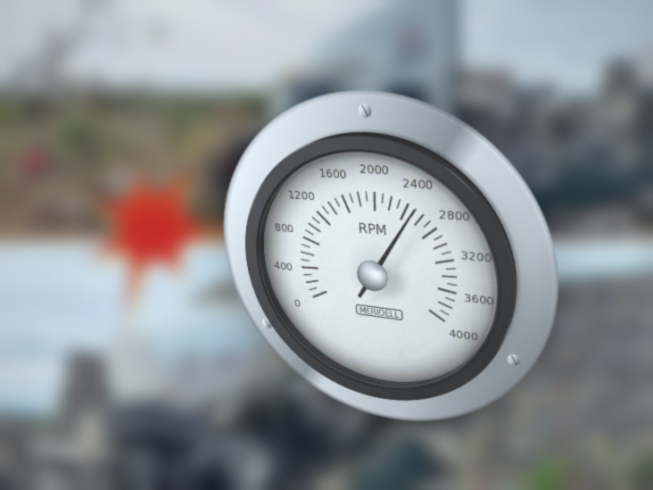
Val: 2500 rpm
